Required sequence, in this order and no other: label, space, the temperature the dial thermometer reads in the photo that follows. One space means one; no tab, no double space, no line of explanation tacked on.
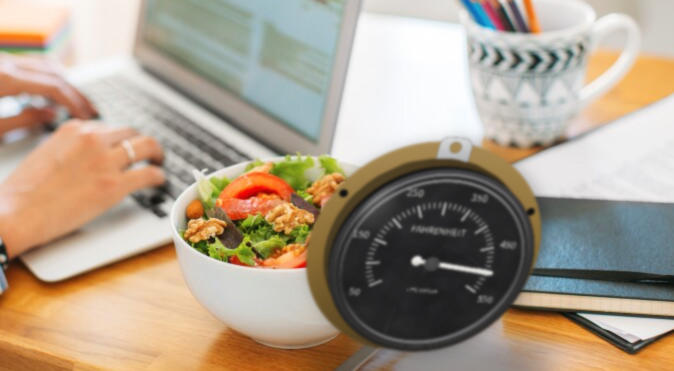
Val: 500 °F
